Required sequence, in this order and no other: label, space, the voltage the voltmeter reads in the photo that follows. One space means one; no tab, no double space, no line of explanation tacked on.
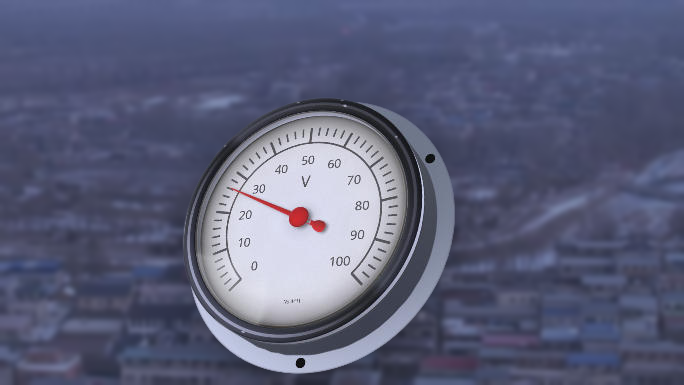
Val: 26 V
